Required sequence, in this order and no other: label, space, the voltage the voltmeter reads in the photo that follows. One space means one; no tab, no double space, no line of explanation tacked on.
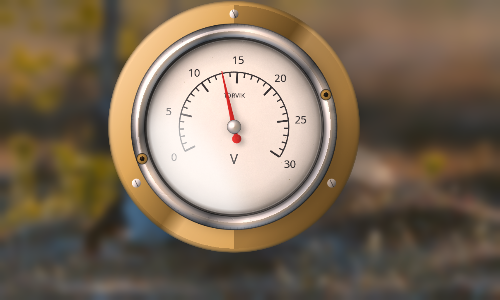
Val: 13 V
